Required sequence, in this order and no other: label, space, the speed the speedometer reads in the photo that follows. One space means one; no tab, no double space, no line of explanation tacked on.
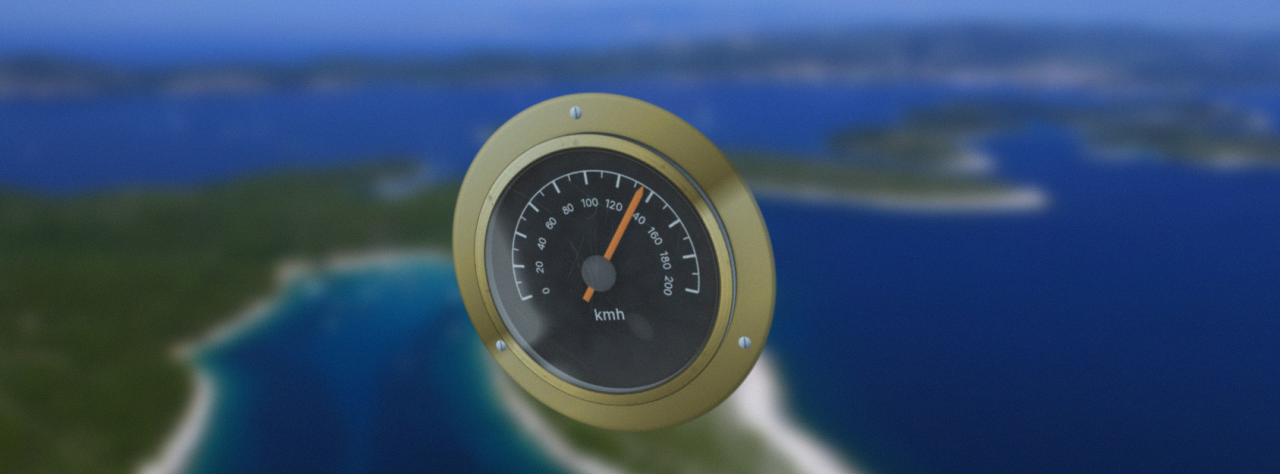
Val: 135 km/h
